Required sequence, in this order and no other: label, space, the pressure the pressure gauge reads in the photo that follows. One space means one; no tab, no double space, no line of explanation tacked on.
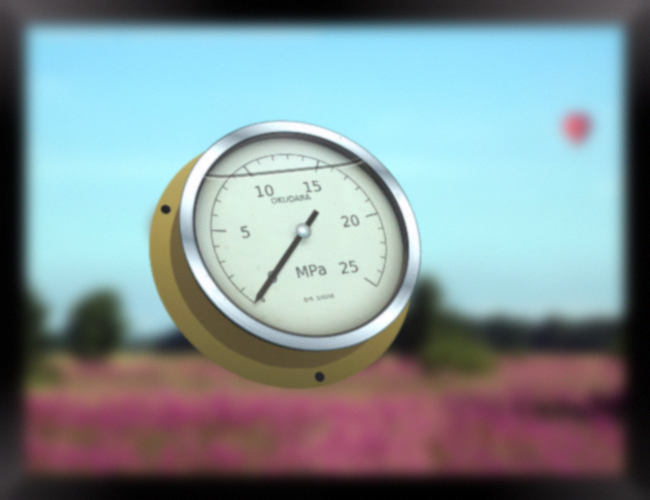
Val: 0 MPa
